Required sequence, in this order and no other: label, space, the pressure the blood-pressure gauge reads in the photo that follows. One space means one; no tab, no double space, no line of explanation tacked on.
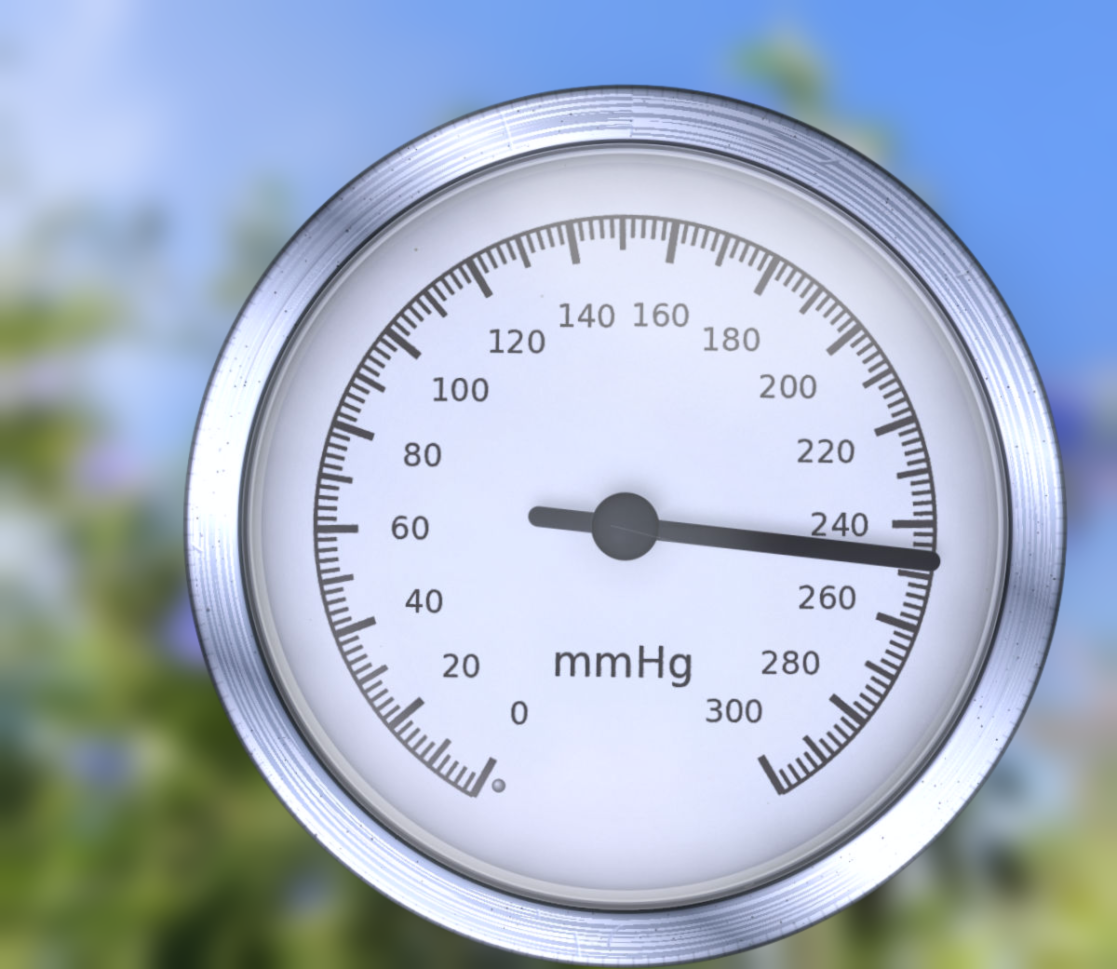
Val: 247 mmHg
